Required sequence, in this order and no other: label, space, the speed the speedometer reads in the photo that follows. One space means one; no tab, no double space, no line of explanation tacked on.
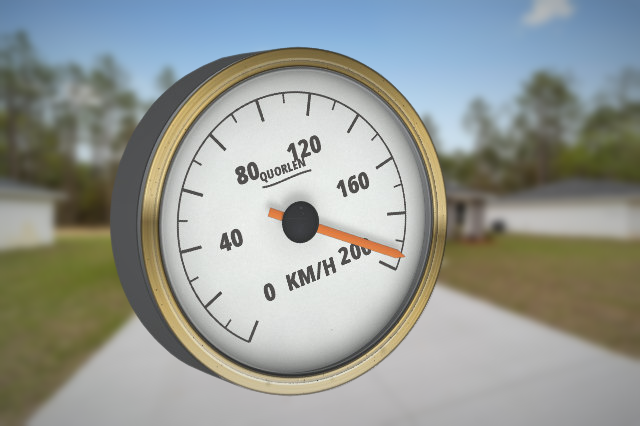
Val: 195 km/h
